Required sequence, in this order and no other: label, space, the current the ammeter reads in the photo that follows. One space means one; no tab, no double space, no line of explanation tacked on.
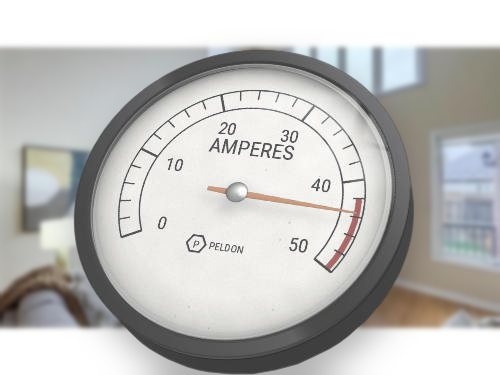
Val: 44 A
